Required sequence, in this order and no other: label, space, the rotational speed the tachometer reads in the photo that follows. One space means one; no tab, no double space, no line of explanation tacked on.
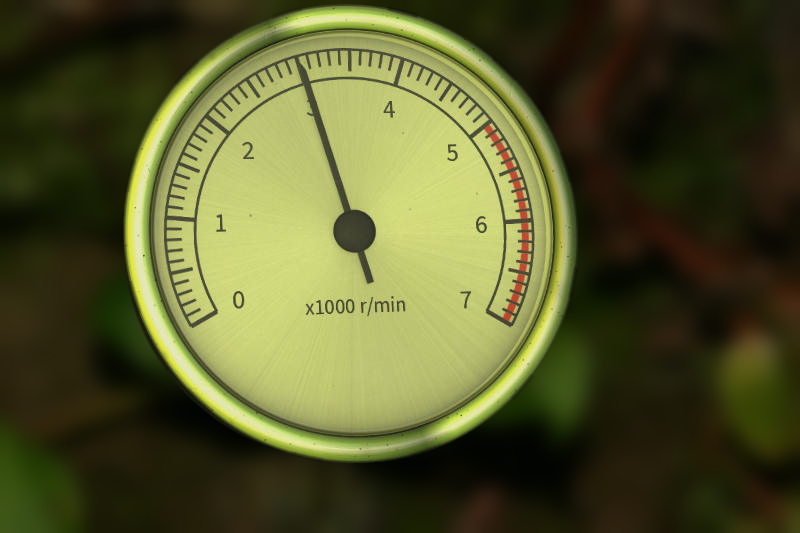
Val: 3000 rpm
